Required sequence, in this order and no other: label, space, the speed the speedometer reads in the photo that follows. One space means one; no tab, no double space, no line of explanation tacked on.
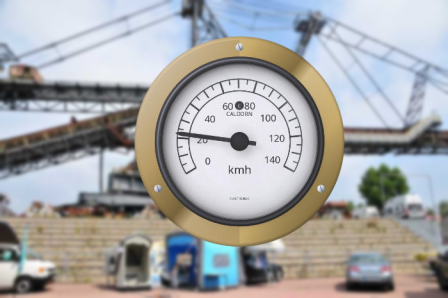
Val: 22.5 km/h
